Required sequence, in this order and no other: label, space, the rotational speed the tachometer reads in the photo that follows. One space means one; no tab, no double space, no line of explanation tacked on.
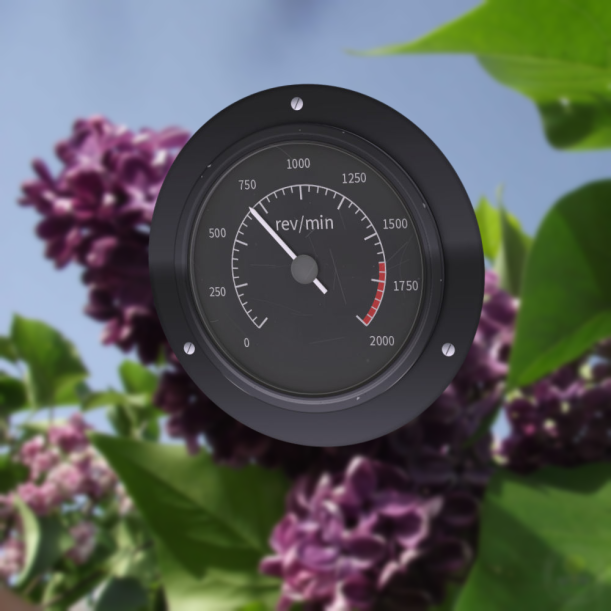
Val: 700 rpm
